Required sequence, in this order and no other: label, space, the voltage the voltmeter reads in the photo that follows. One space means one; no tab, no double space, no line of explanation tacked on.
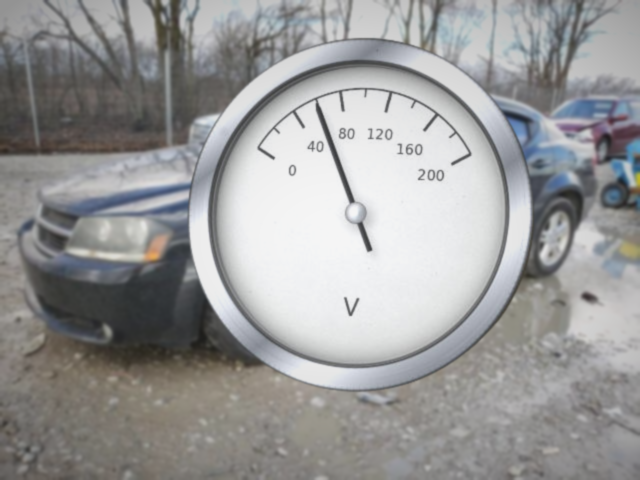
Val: 60 V
